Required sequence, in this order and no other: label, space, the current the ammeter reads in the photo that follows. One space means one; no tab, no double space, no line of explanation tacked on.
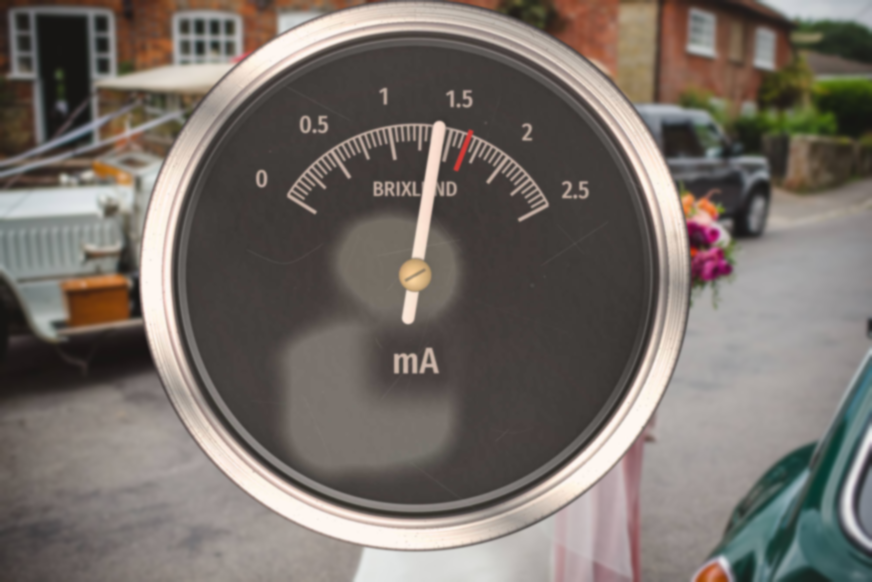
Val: 1.4 mA
